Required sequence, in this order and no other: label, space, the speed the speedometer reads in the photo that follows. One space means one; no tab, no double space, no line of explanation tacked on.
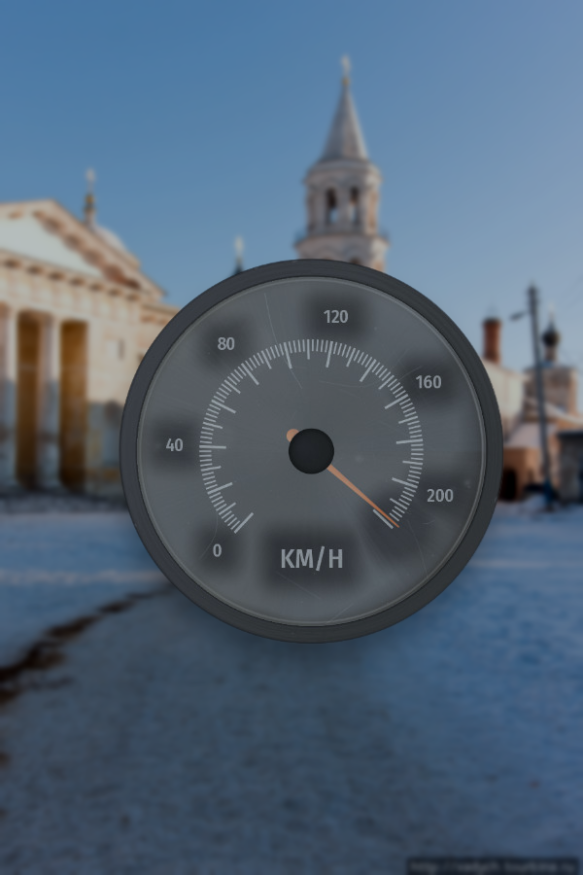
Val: 218 km/h
